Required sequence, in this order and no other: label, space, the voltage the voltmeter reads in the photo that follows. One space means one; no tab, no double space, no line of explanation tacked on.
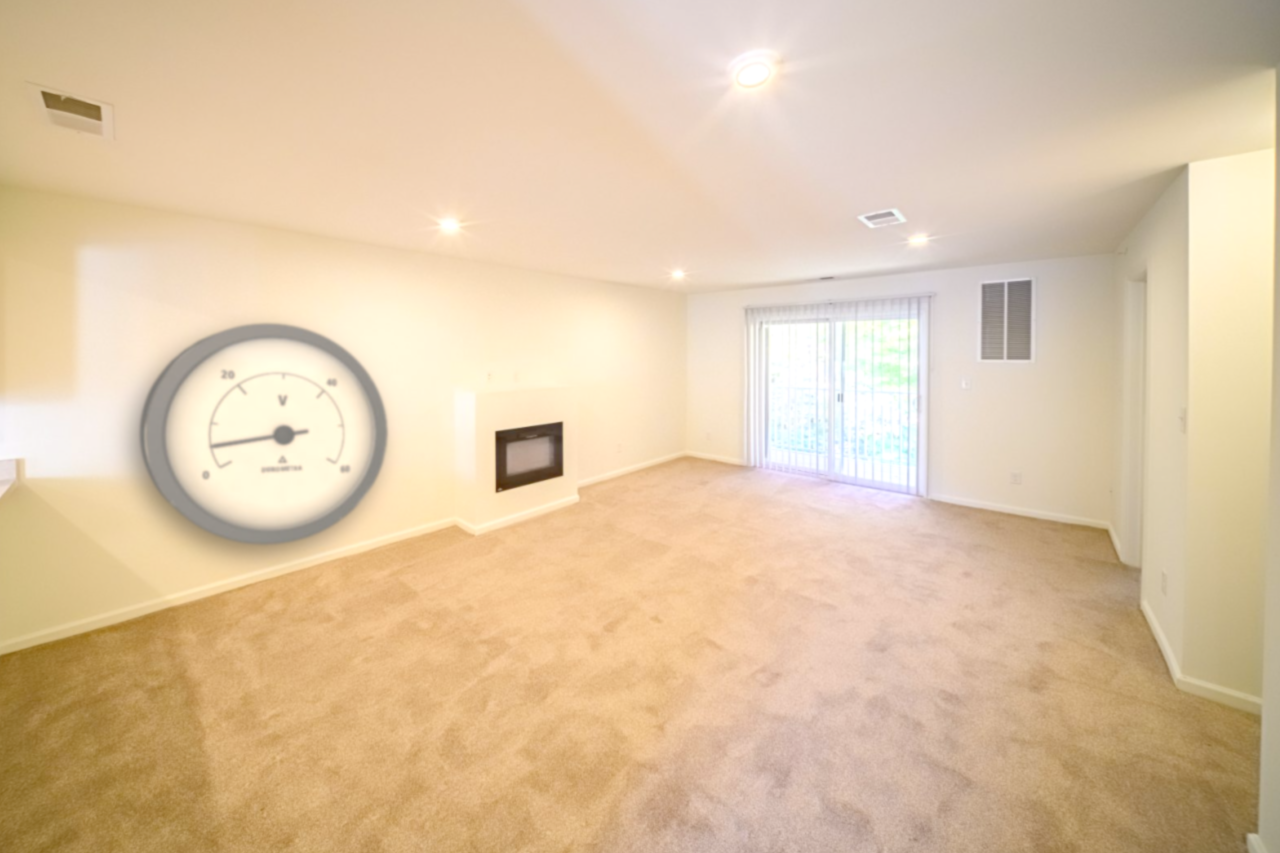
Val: 5 V
